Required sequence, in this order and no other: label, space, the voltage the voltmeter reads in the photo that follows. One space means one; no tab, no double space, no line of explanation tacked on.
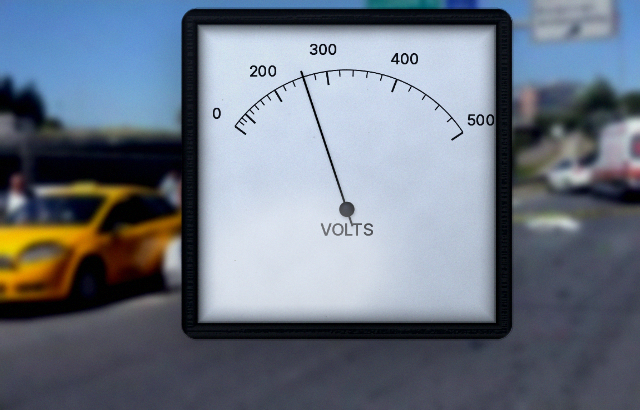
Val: 260 V
